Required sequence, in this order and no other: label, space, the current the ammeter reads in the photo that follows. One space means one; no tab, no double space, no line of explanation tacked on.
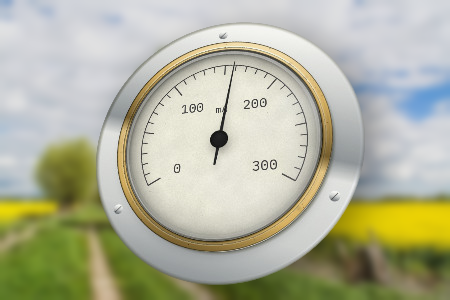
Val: 160 mA
